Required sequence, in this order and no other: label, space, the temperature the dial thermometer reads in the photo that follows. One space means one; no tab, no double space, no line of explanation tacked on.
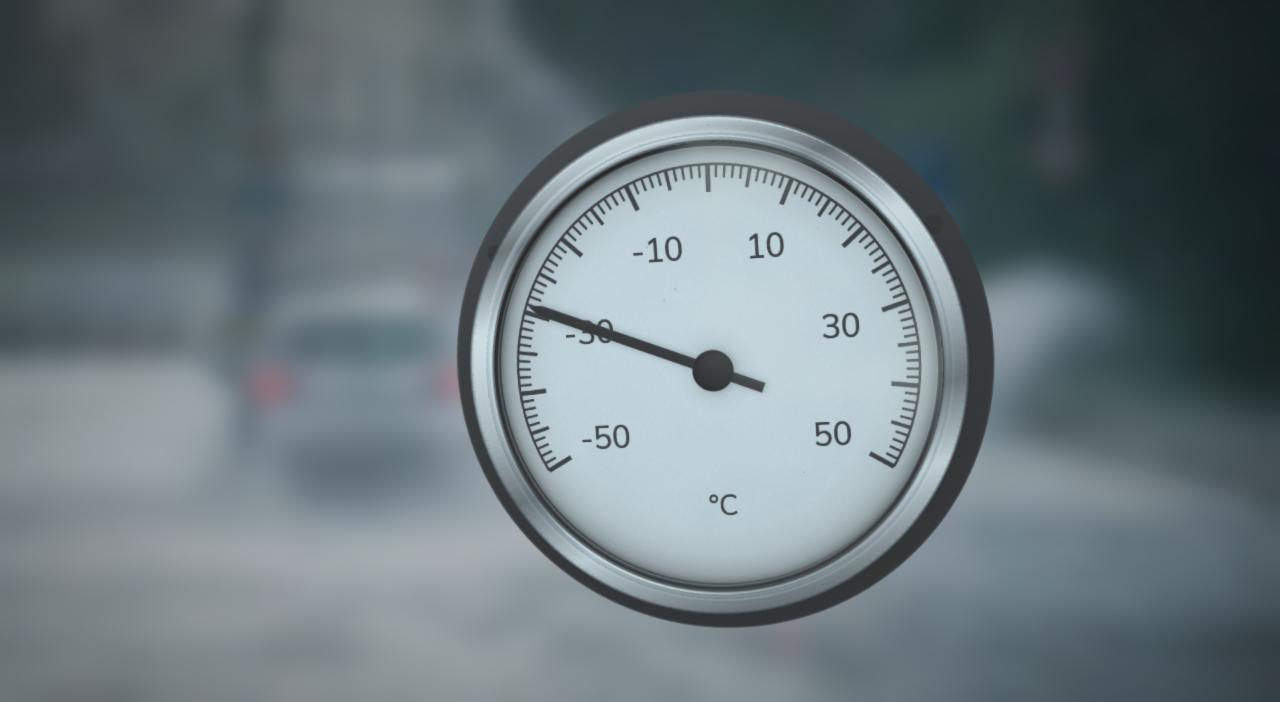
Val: -29 °C
